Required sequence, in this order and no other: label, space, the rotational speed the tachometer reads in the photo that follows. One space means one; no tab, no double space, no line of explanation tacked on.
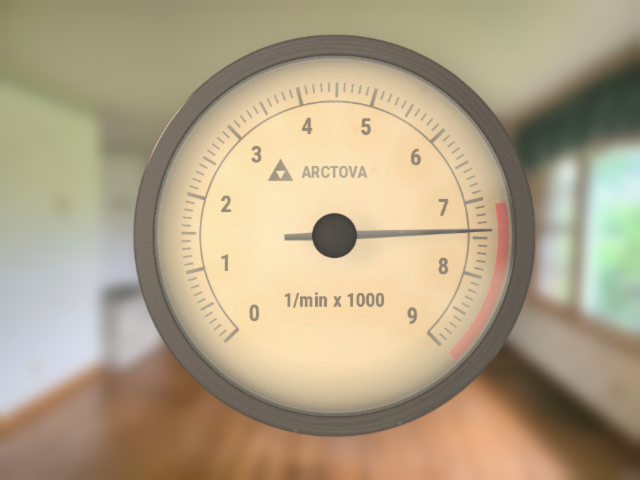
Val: 7400 rpm
